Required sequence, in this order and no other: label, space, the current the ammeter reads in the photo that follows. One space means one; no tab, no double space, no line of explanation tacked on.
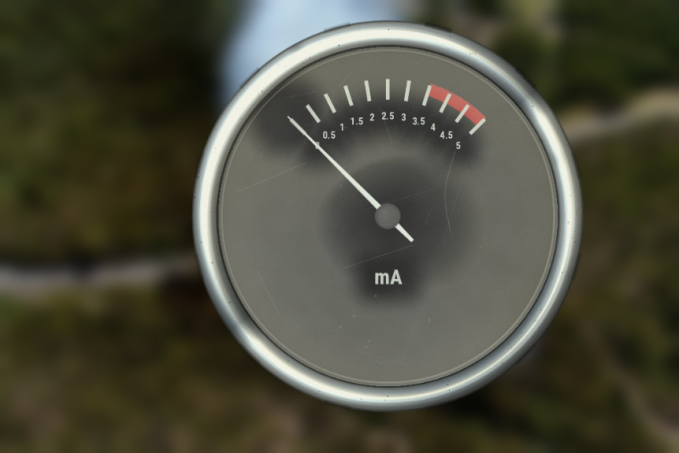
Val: 0 mA
